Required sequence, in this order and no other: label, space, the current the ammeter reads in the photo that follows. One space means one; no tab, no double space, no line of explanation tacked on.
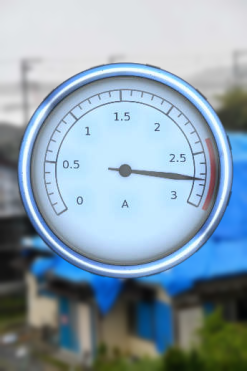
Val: 2.75 A
